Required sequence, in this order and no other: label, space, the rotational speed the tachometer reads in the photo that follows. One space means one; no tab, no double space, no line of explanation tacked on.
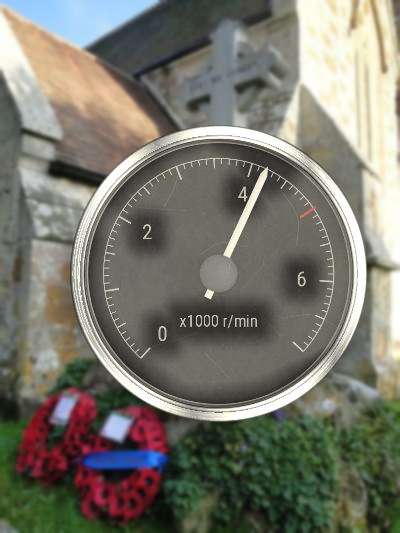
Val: 4200 rpm
